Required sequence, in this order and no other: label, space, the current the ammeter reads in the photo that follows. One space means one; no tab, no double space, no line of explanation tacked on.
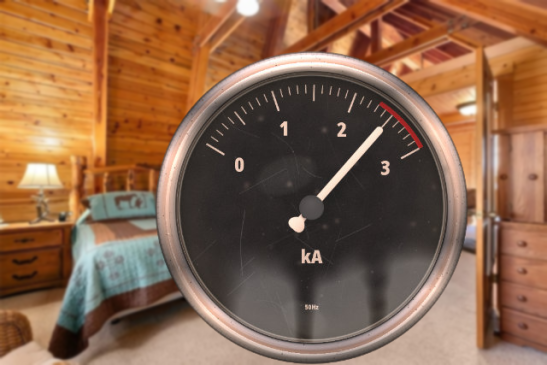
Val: 2.5 kA
